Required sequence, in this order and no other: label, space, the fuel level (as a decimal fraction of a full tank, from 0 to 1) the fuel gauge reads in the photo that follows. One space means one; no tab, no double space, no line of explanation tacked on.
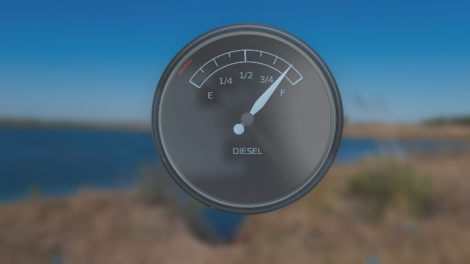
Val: 0.875
